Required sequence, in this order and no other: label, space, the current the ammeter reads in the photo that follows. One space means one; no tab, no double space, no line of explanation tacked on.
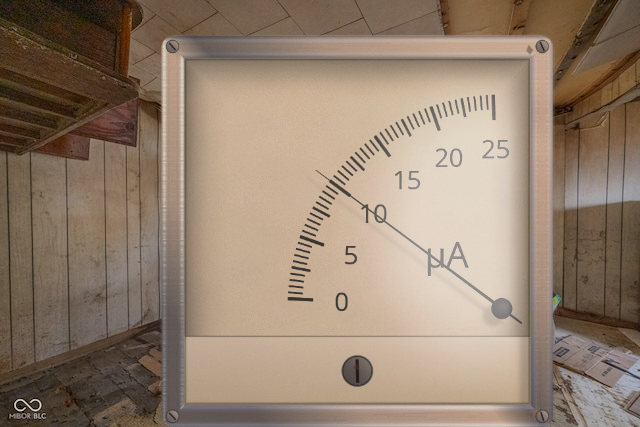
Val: 10 µA
